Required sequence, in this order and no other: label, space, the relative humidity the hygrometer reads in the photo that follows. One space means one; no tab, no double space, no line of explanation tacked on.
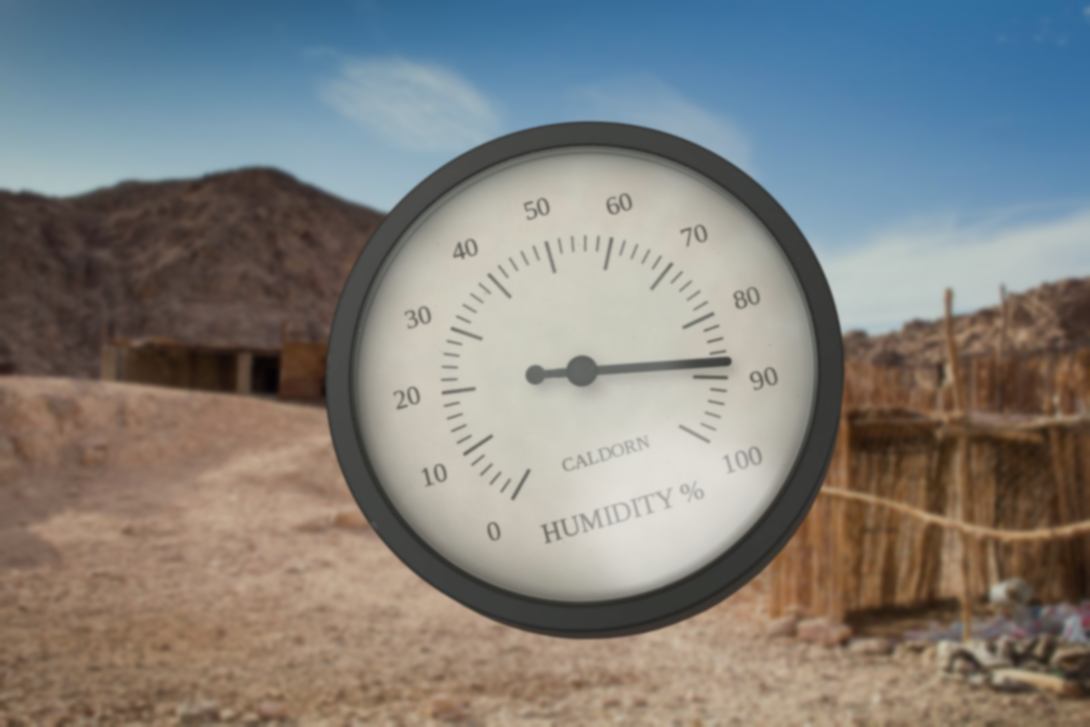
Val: 88 %
